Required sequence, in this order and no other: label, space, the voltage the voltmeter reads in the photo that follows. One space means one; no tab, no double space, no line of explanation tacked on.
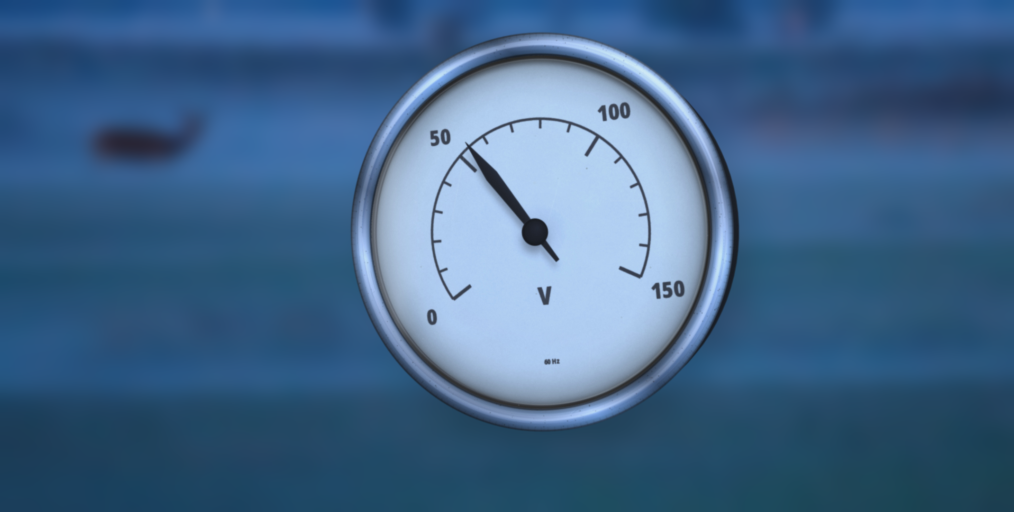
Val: 55 V
